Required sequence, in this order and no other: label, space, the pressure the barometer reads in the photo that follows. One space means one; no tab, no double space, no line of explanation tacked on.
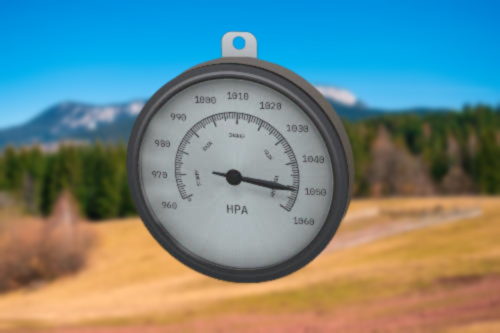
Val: 1050 hPa
